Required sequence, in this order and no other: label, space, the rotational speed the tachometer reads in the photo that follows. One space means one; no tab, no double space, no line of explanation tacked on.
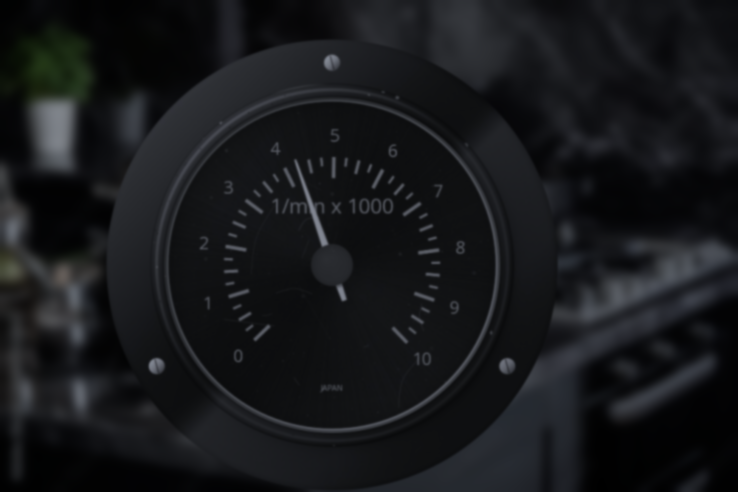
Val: 4250 rpm
